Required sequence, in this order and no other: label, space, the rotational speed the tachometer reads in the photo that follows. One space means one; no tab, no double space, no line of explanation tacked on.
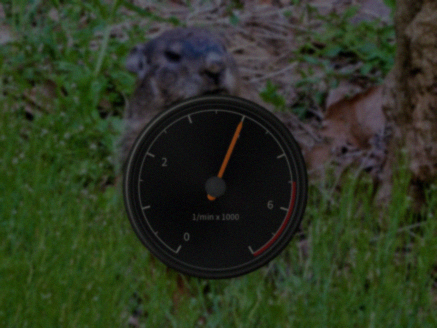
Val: 4000 rpm
